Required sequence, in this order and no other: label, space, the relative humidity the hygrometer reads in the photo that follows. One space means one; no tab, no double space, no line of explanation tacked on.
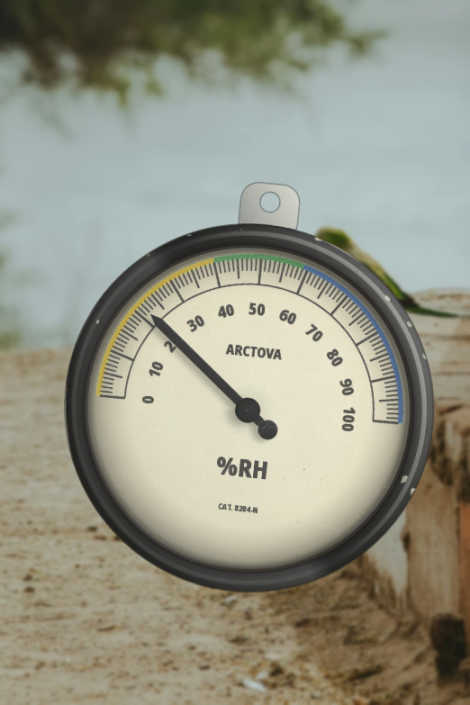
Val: 22 %
